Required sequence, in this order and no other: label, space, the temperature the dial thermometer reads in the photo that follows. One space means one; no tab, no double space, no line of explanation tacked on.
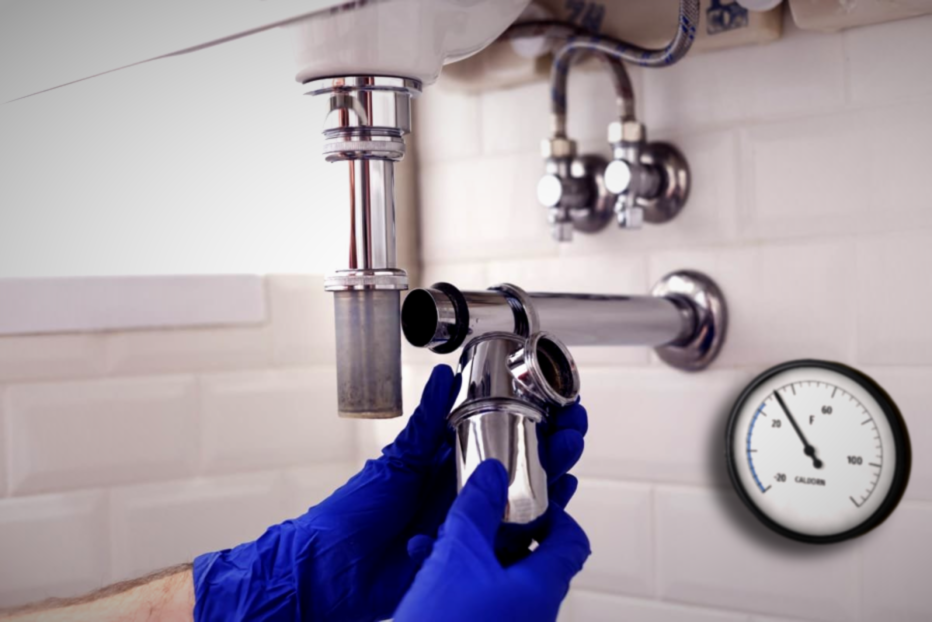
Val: 32 °F
